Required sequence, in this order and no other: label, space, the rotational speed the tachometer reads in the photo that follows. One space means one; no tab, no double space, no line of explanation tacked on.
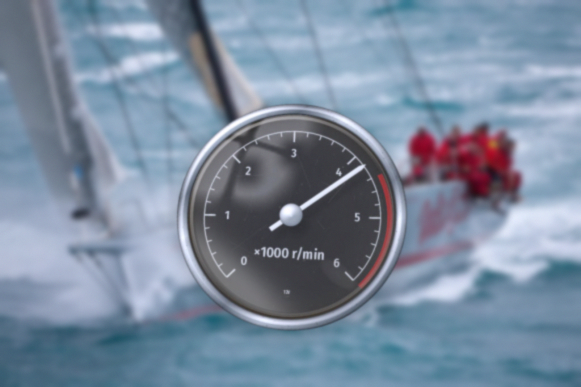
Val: 4200 rpm
